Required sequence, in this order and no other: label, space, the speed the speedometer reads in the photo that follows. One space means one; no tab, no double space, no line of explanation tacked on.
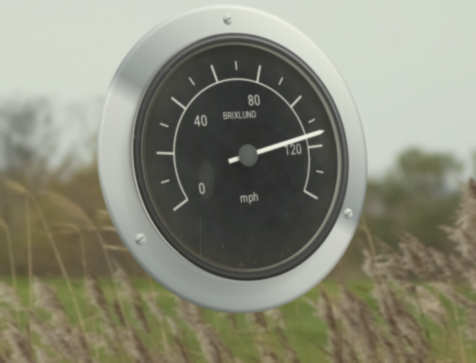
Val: 115 mph
